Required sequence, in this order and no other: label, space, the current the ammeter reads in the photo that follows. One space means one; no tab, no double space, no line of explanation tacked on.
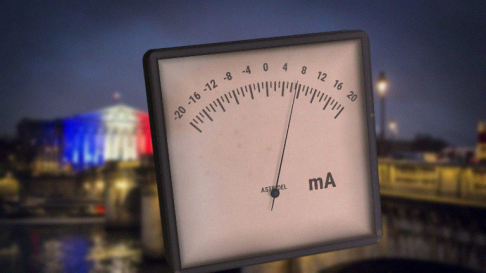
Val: 7 mA
